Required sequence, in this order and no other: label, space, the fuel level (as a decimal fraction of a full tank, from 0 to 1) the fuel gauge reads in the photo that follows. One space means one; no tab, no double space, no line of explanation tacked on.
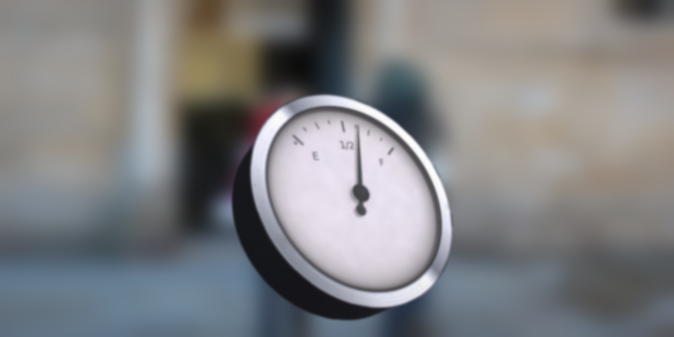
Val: 0.625
